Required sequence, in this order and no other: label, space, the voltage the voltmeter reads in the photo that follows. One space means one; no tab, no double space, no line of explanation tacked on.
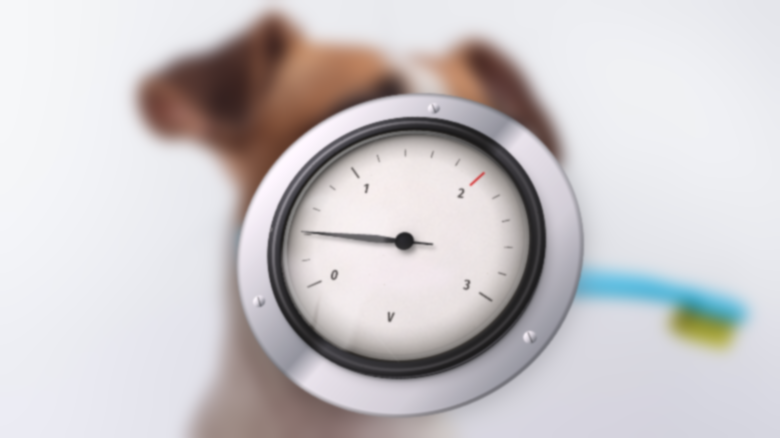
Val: 0.4 V
